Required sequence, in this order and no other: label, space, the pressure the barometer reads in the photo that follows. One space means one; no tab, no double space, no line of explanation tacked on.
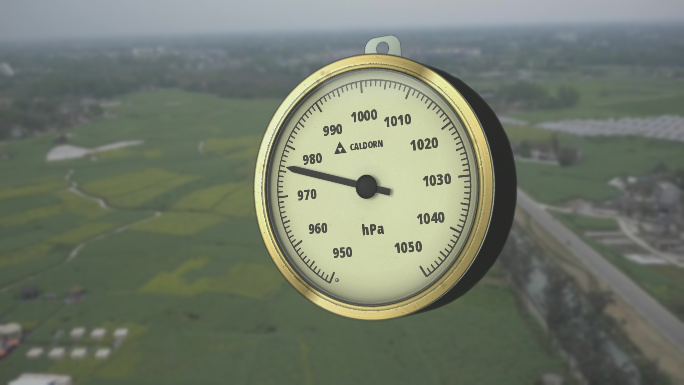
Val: 976 hPa
